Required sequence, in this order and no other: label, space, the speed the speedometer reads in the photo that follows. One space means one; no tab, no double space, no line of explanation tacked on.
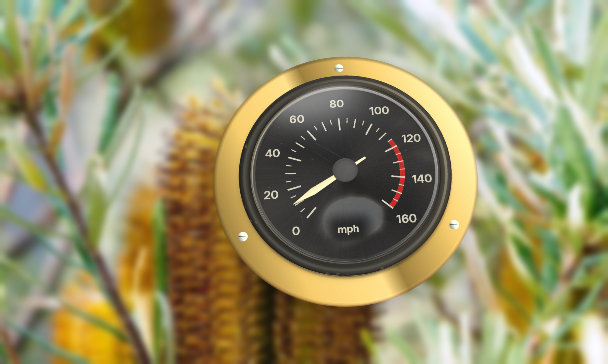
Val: 10 mph
